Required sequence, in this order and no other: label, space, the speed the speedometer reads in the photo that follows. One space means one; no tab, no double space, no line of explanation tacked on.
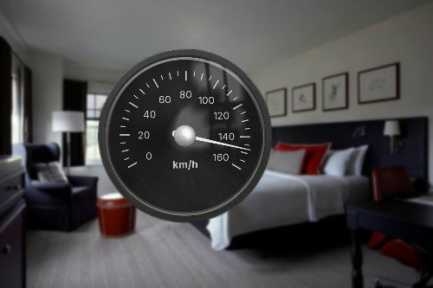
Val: 147.5 km/h
